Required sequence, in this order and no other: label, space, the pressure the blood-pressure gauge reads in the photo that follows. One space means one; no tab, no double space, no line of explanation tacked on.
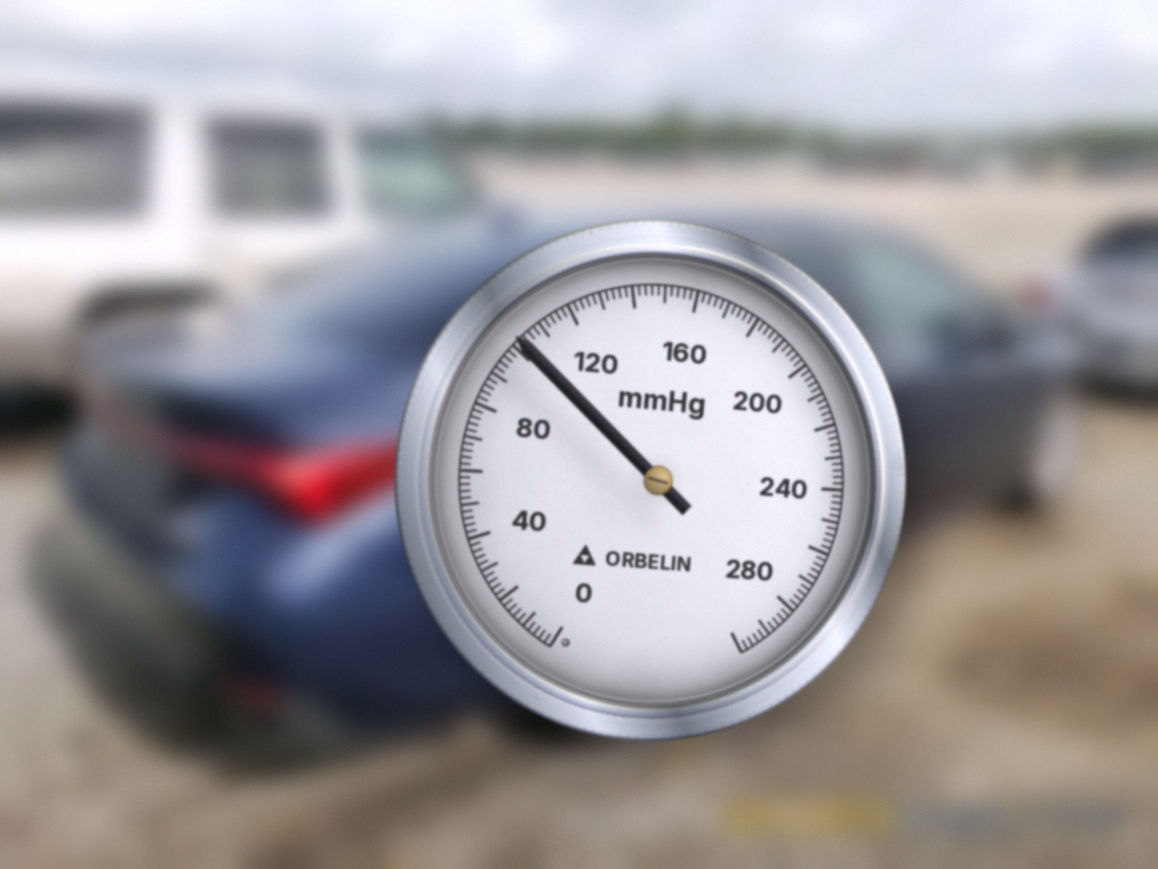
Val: 102 mmHg
